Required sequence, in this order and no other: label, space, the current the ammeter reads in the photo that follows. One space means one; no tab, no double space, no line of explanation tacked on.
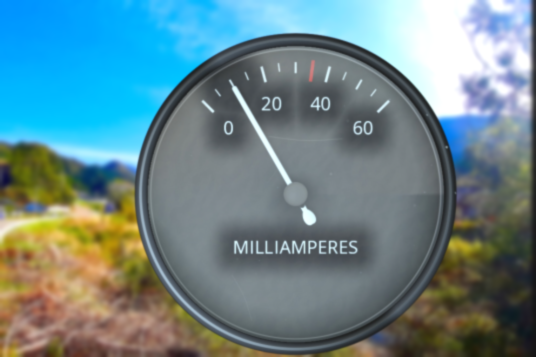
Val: 10 mA
